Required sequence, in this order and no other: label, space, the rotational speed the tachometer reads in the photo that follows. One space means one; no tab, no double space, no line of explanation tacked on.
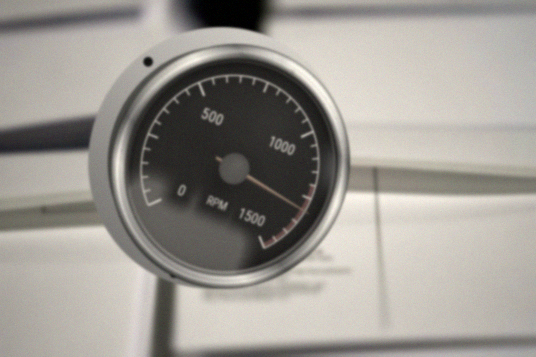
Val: 1300 rpm
